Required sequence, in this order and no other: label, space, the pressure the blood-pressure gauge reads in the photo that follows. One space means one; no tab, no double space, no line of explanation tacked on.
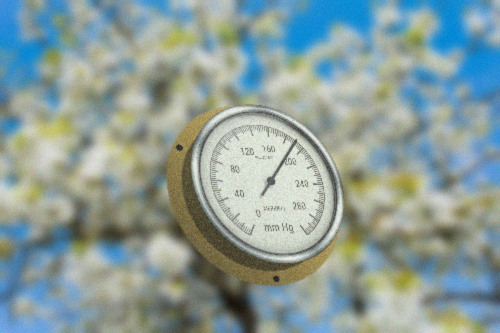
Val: 190 mmHg
